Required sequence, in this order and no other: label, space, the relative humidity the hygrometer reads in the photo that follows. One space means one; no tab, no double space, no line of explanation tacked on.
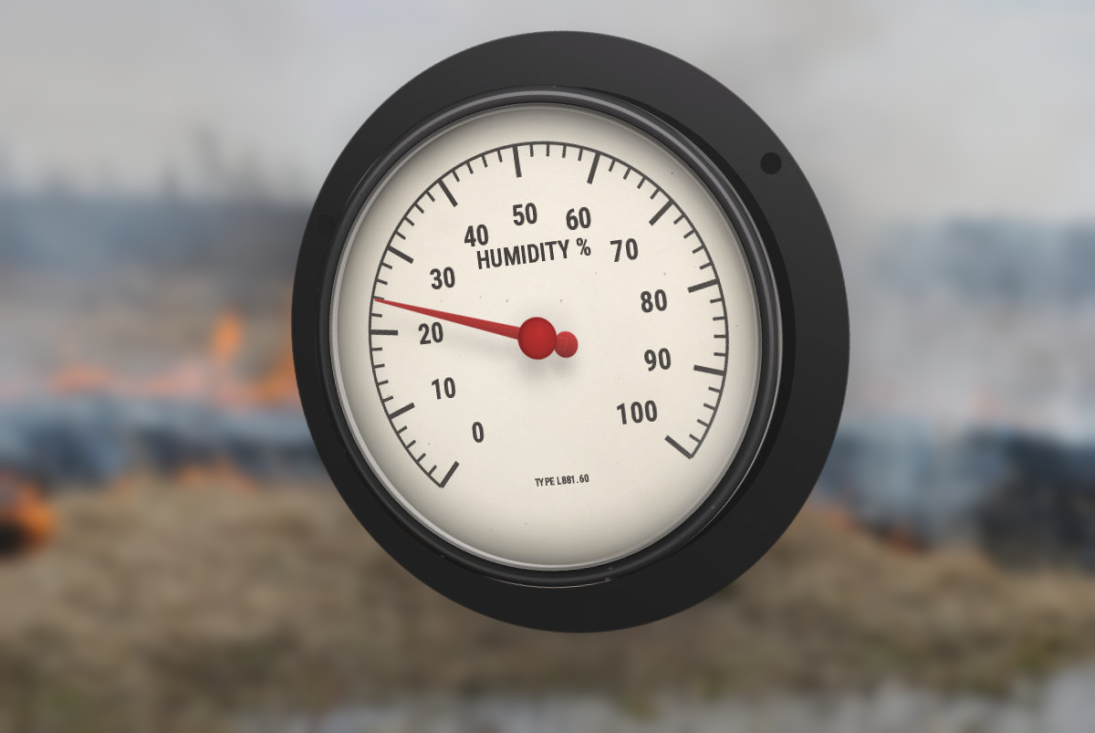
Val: 24 %
